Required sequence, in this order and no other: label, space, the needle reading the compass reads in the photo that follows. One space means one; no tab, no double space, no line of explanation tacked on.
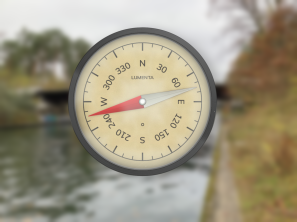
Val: 255 °
